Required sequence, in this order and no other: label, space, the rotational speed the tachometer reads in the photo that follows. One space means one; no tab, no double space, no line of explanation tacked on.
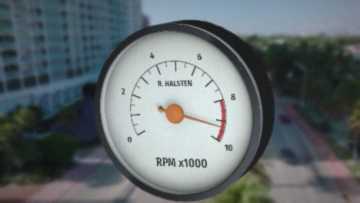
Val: 9250 rpm
